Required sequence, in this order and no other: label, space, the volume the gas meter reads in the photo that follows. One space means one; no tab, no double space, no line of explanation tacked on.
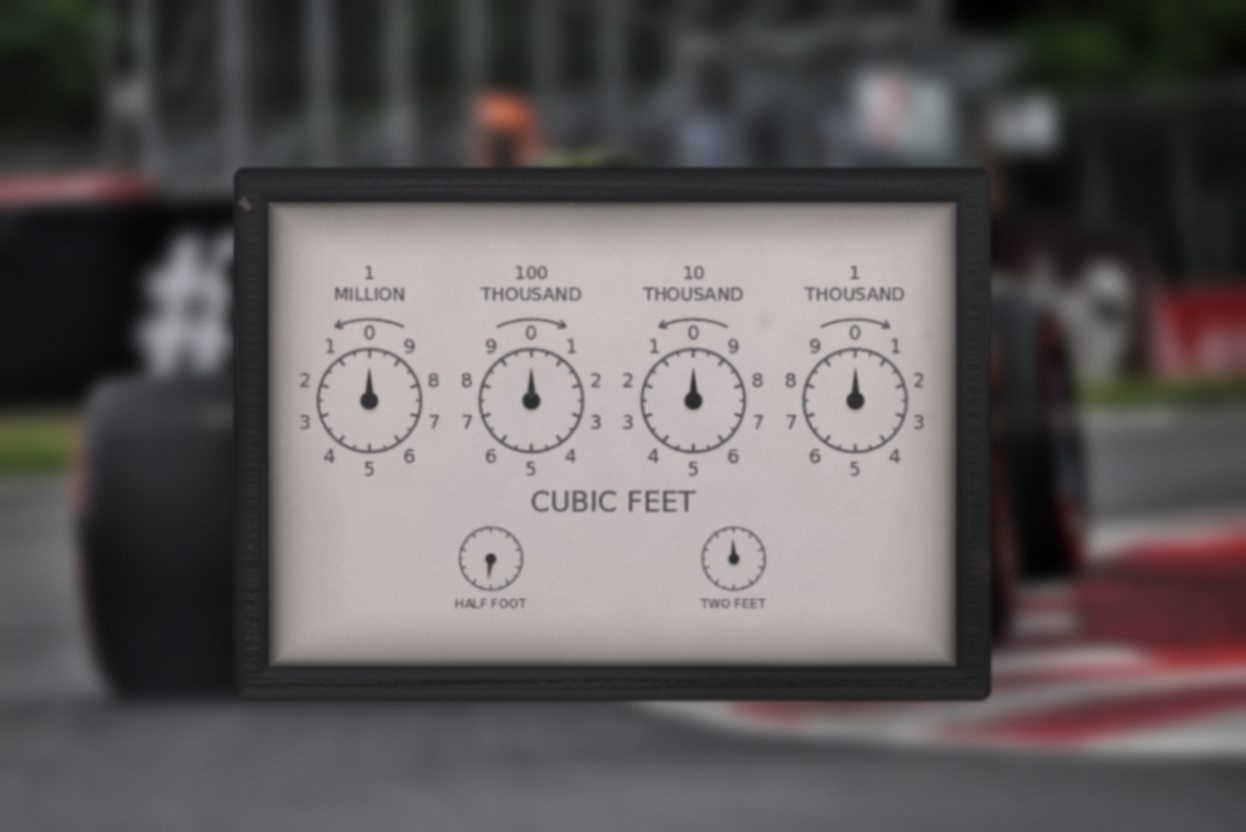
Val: 0 ft³
